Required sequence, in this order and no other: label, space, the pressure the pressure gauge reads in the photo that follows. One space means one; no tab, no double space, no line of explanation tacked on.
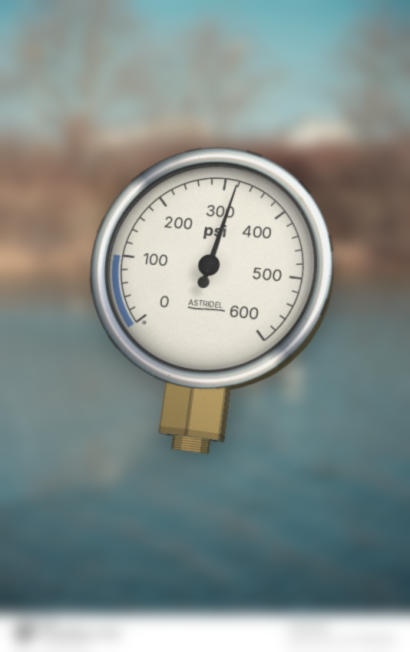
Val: 320 psi
